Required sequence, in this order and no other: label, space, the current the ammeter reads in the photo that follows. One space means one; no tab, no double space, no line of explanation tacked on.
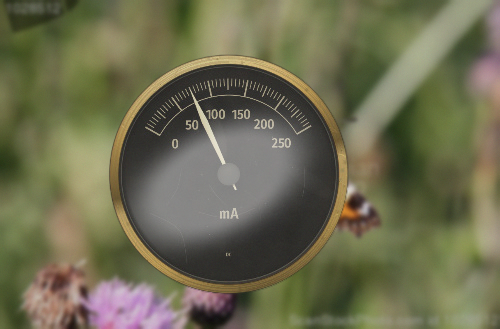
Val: 75 mA
